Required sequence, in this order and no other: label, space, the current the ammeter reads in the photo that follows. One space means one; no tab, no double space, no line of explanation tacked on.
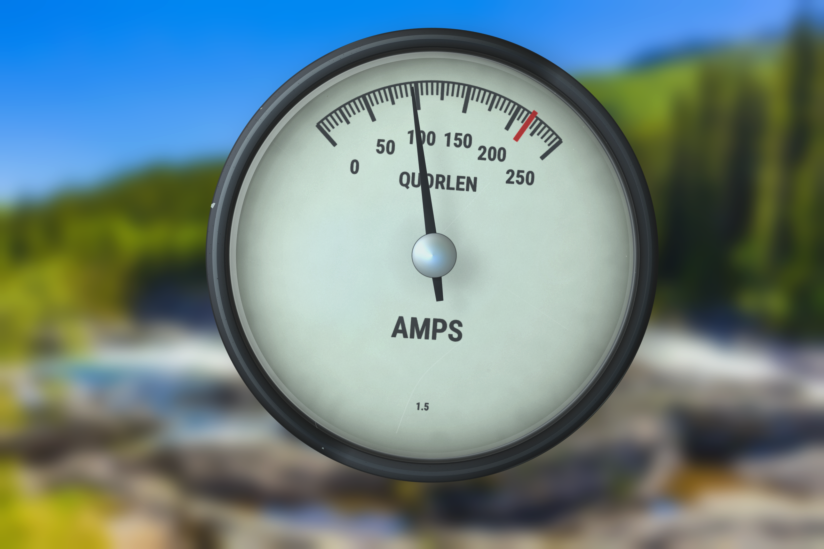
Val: 95 A
